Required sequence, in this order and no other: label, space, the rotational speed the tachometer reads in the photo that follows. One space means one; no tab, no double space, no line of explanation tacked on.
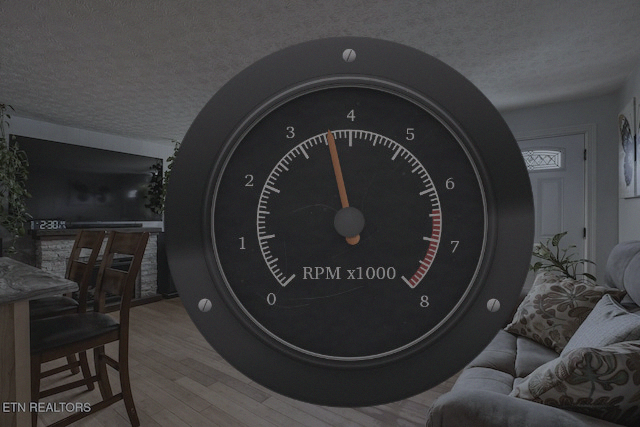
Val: 3600 rpm
